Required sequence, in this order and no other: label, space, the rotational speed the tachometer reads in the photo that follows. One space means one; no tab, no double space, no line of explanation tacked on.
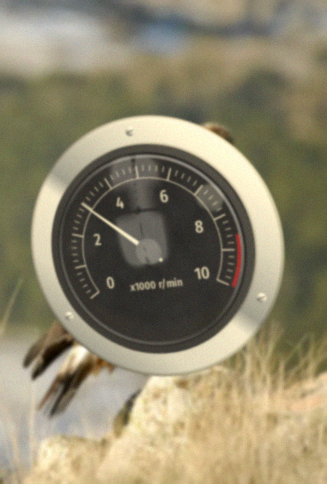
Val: 3000 rpm
